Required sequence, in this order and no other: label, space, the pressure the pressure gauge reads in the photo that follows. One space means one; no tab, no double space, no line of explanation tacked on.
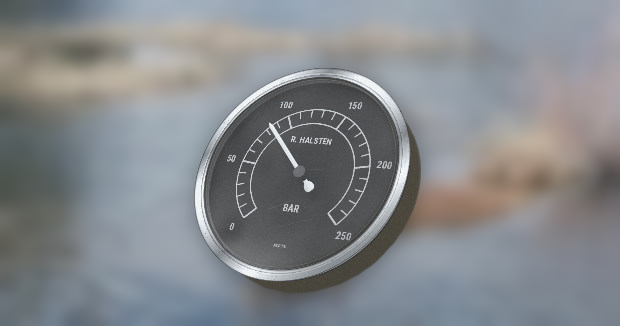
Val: 85 bar
